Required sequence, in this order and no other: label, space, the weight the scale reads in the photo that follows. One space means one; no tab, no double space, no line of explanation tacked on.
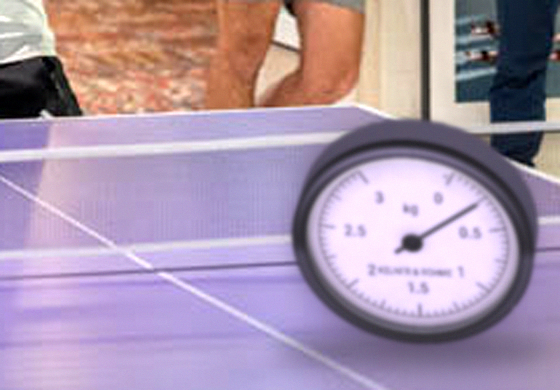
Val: 0.25 kg
